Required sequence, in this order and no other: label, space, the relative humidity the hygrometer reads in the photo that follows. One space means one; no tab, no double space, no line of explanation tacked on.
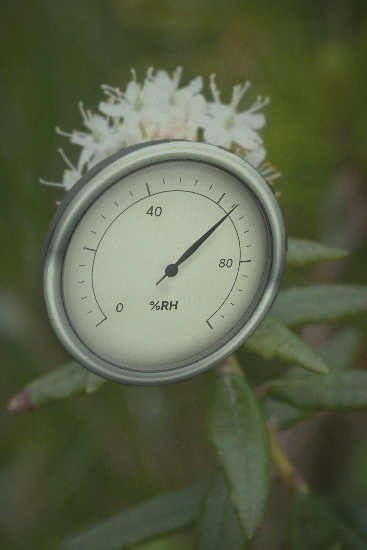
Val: 64 %
